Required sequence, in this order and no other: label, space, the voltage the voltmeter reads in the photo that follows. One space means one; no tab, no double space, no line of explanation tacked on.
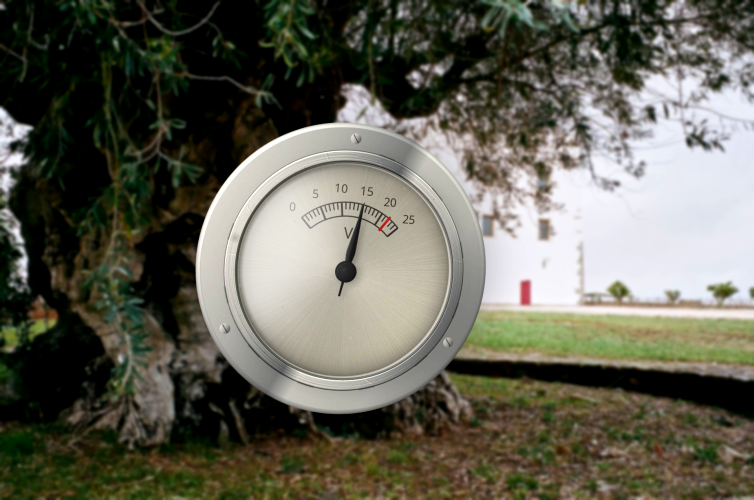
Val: 15 V
